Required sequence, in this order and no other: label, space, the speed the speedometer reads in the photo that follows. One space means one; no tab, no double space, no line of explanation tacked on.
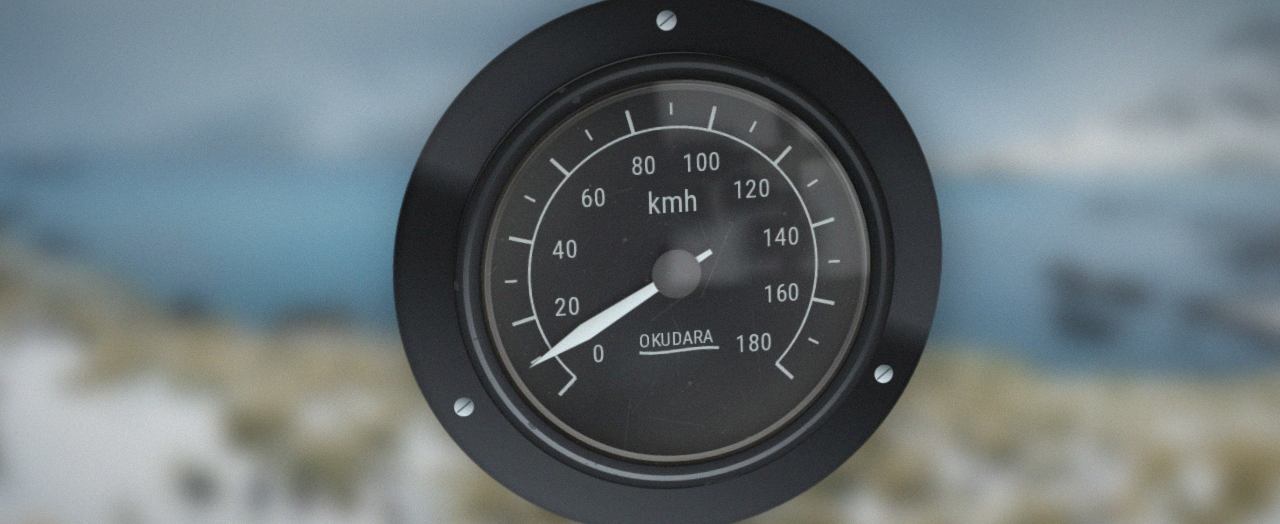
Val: 10 km/h
